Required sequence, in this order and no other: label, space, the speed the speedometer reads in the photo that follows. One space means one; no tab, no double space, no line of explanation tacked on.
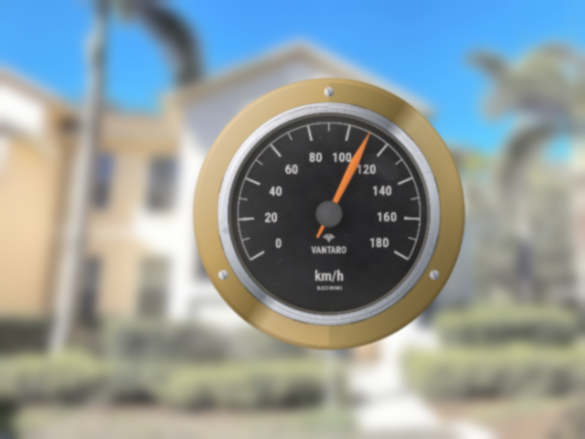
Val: 110 km/h
